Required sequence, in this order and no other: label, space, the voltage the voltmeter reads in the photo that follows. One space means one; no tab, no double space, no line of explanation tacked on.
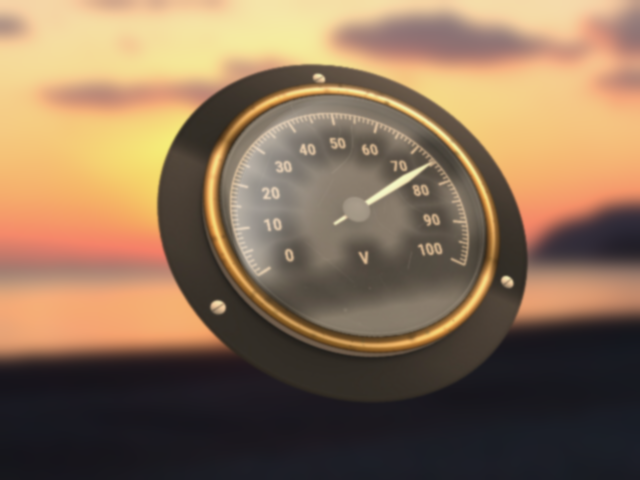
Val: 75 V
